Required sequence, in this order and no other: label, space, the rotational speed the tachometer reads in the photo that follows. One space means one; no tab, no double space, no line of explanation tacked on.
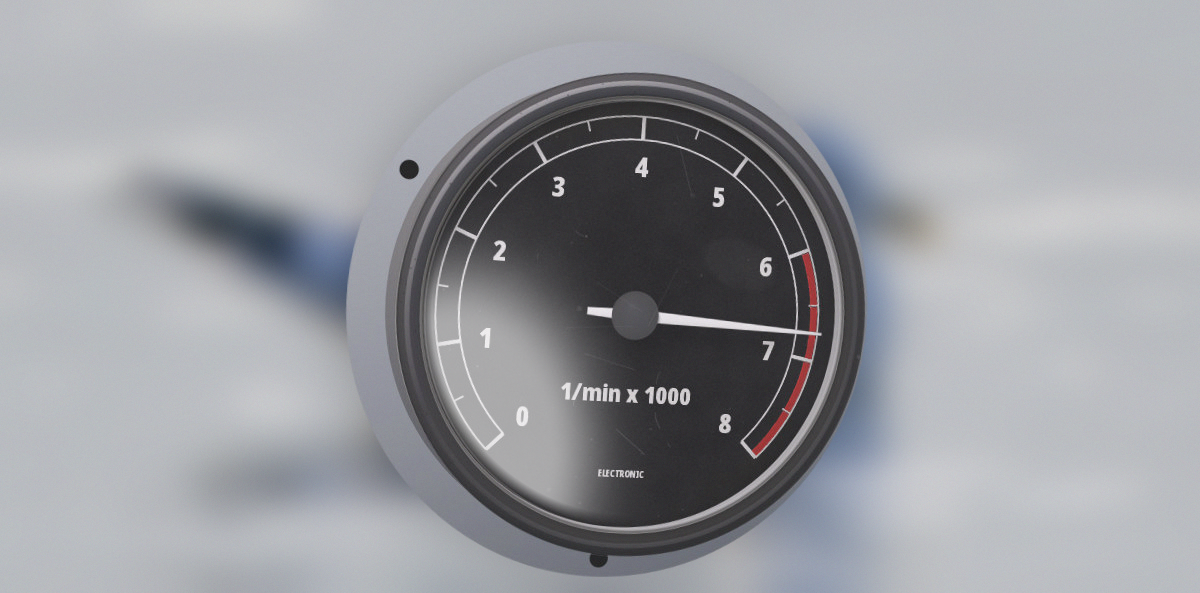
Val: 6750 rpm
